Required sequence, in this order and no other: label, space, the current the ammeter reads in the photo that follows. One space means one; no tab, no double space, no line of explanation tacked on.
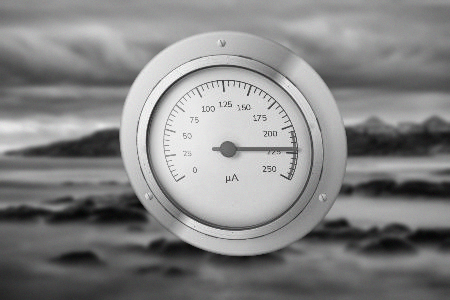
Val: 220 µA
